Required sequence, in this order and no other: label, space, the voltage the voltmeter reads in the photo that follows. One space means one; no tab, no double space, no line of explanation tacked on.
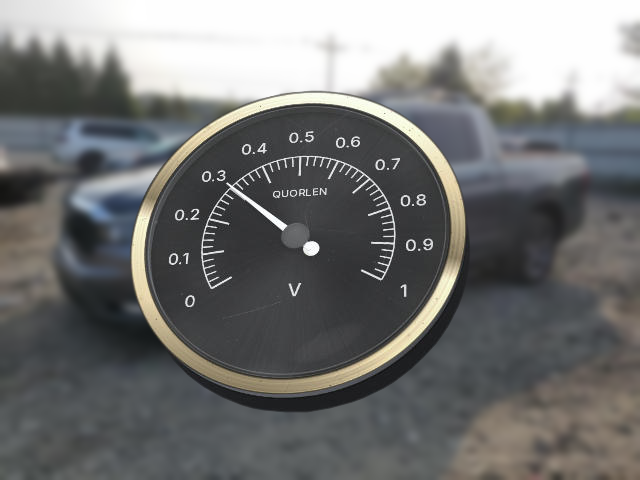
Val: 0.3 V
